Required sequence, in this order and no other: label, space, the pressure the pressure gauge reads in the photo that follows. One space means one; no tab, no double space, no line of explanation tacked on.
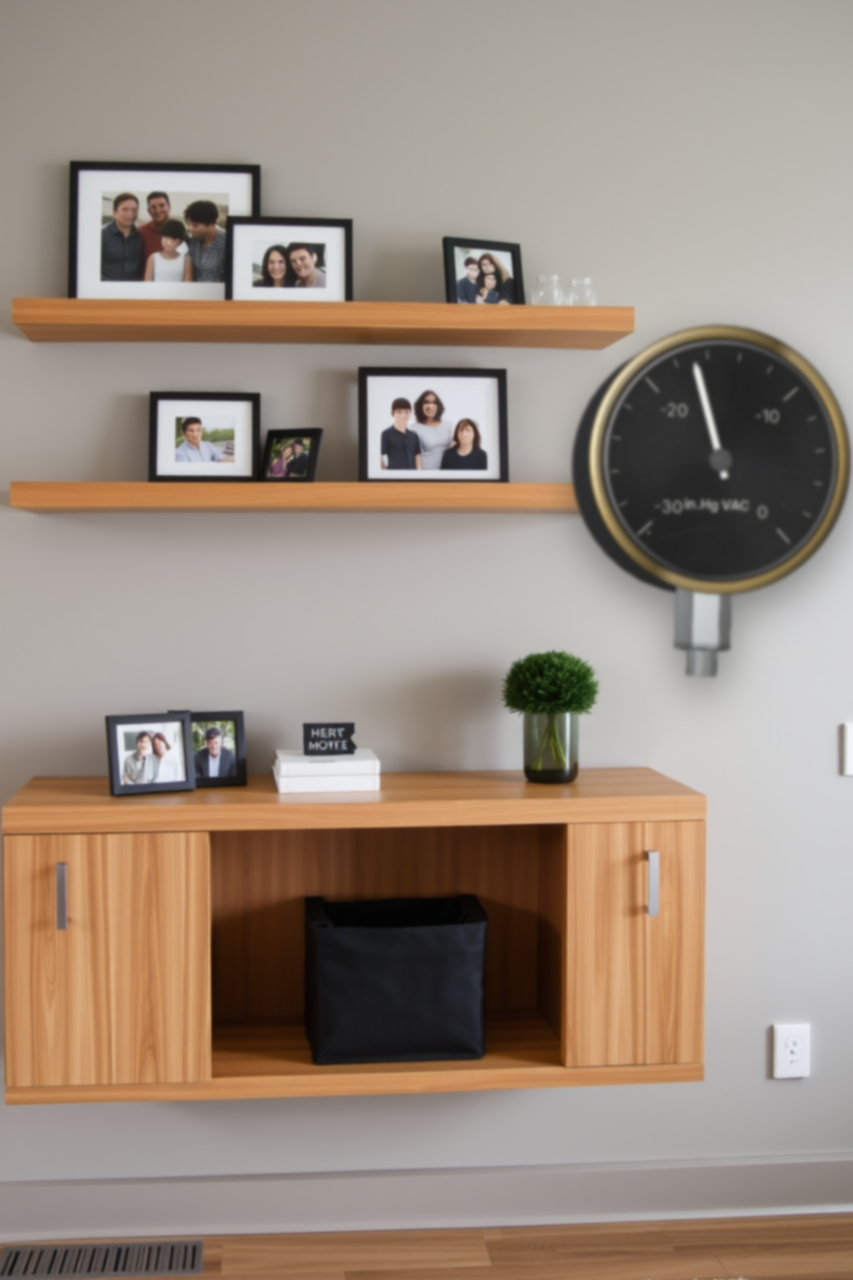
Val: -17 inHg
